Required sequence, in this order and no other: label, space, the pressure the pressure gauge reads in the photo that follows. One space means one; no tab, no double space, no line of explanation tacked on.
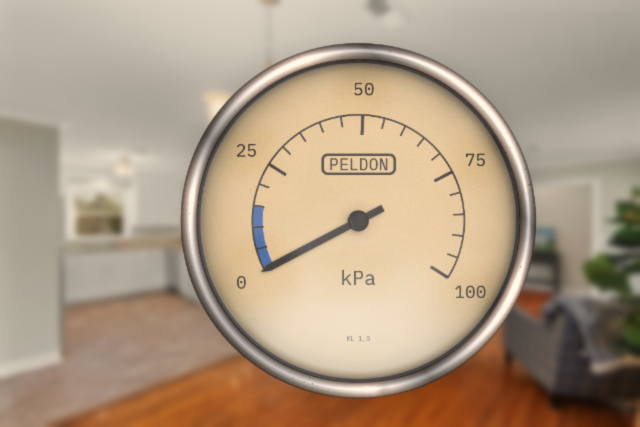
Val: 0 kPa
